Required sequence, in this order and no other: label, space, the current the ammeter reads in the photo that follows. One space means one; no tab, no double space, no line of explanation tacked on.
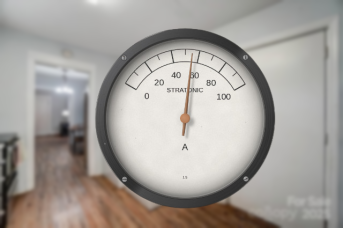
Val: 55 A
